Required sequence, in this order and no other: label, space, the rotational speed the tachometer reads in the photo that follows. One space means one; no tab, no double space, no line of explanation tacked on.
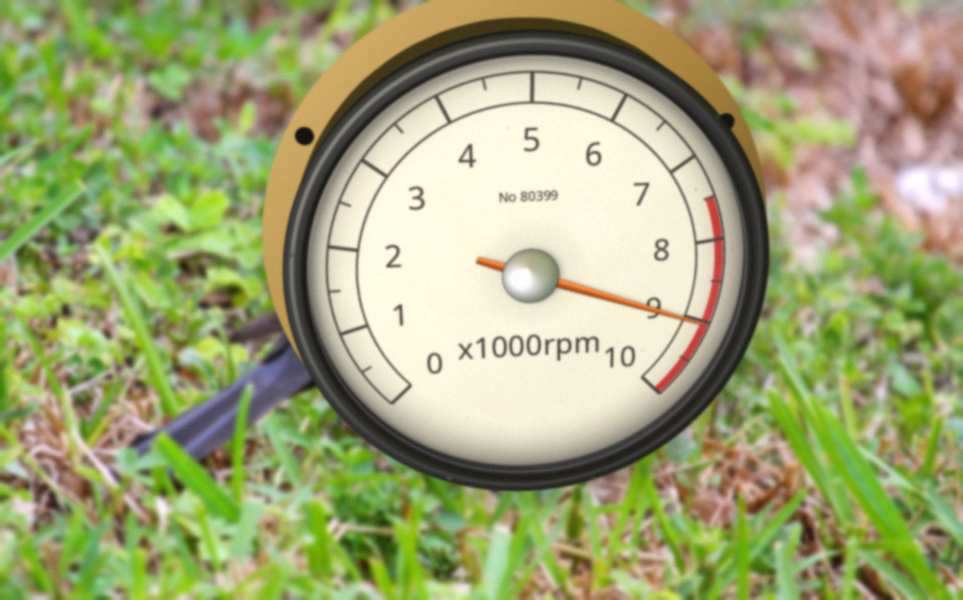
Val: 9000 rpm
